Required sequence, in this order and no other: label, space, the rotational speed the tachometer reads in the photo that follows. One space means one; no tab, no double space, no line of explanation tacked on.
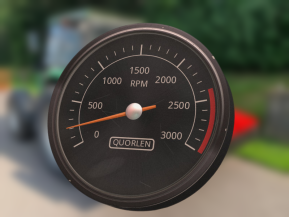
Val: 200 rpm
